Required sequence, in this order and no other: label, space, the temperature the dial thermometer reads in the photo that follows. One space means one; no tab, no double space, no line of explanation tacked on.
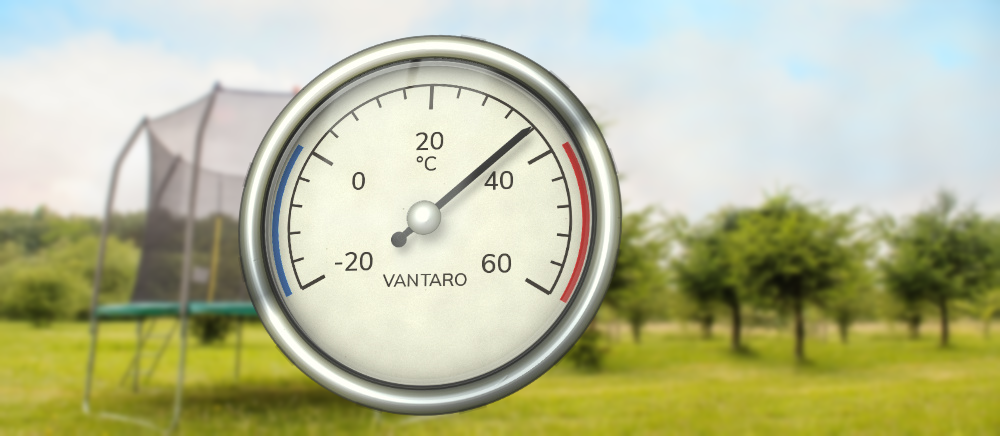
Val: 36 °C
